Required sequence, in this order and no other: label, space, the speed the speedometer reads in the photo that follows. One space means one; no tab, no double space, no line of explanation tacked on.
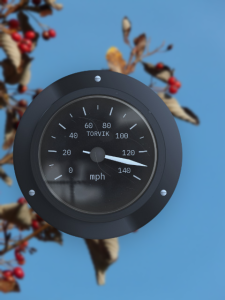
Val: 130 mph
